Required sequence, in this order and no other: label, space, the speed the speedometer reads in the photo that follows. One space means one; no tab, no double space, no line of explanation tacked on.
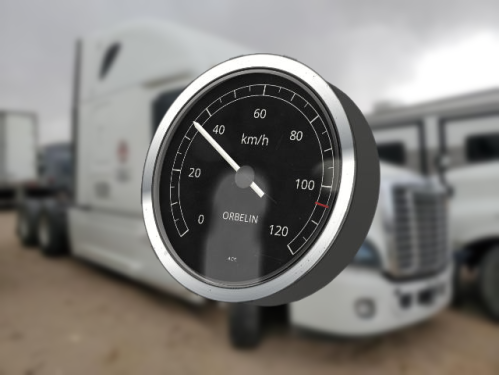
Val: 35 km/h
